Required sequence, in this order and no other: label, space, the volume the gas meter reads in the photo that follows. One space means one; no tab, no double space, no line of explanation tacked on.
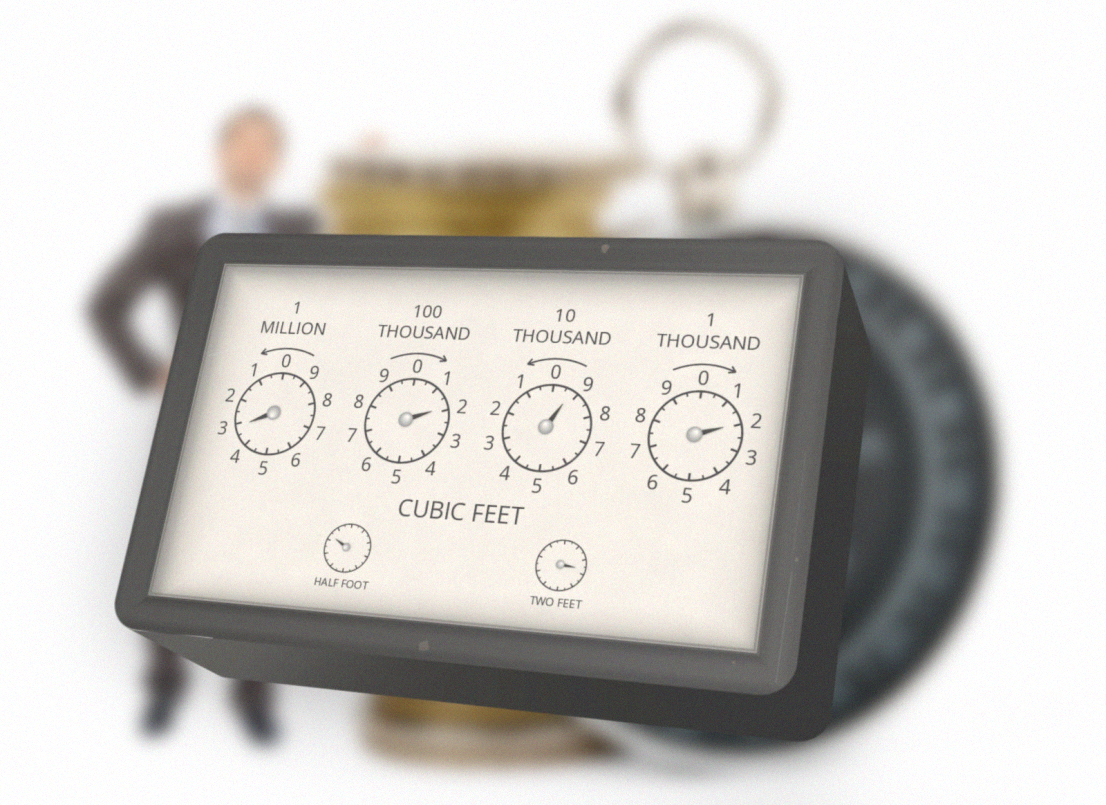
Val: 319200 ft³
